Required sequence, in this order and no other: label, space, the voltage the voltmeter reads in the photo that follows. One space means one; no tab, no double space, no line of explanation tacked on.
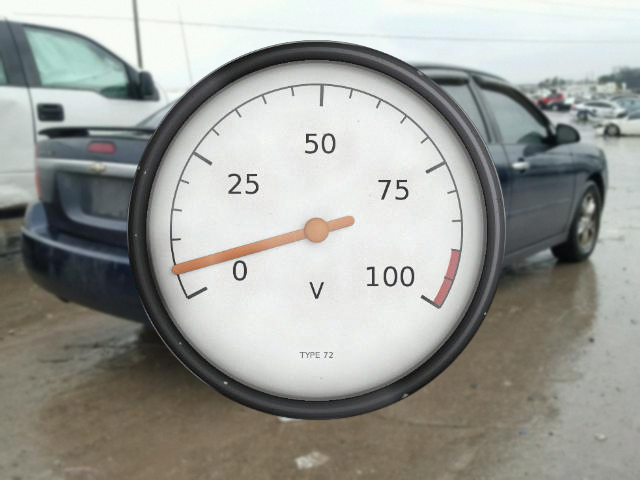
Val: 5 V
